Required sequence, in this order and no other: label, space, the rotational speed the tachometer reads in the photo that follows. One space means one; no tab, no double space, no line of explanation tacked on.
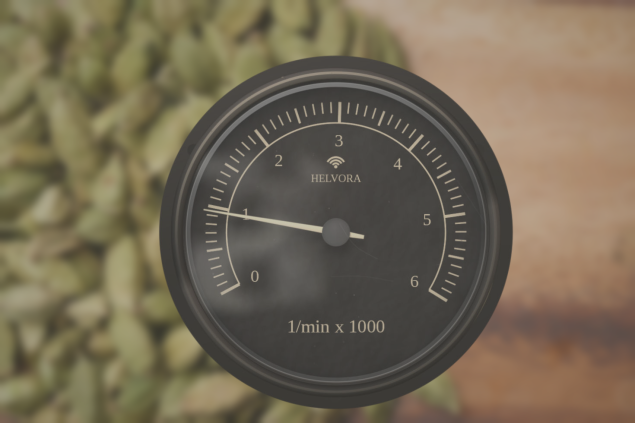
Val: 950 rpm
